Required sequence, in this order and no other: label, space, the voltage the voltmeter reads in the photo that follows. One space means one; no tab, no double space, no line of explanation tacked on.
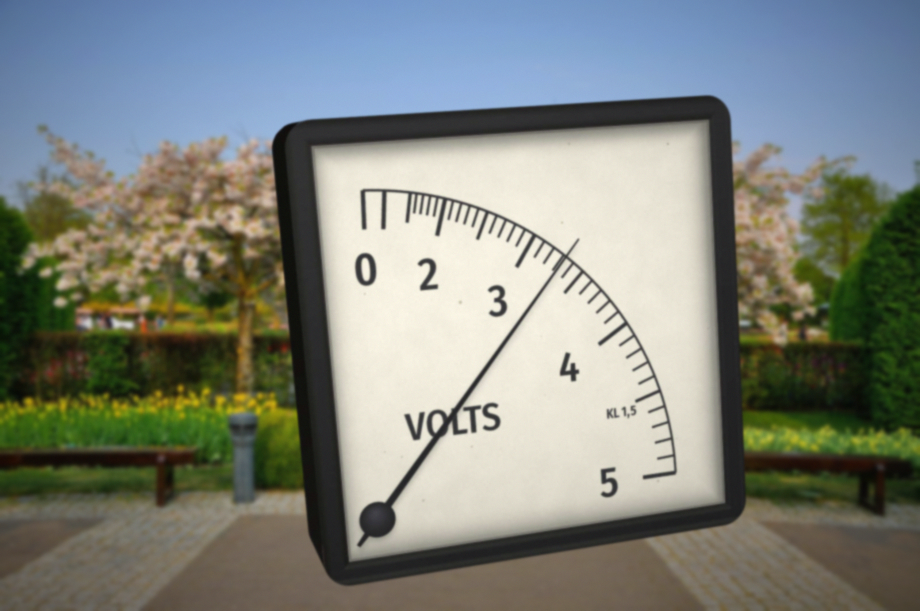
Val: 3.3 V
